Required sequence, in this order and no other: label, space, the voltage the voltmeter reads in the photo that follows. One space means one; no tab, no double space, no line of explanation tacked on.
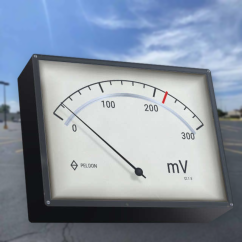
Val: 20 mV
